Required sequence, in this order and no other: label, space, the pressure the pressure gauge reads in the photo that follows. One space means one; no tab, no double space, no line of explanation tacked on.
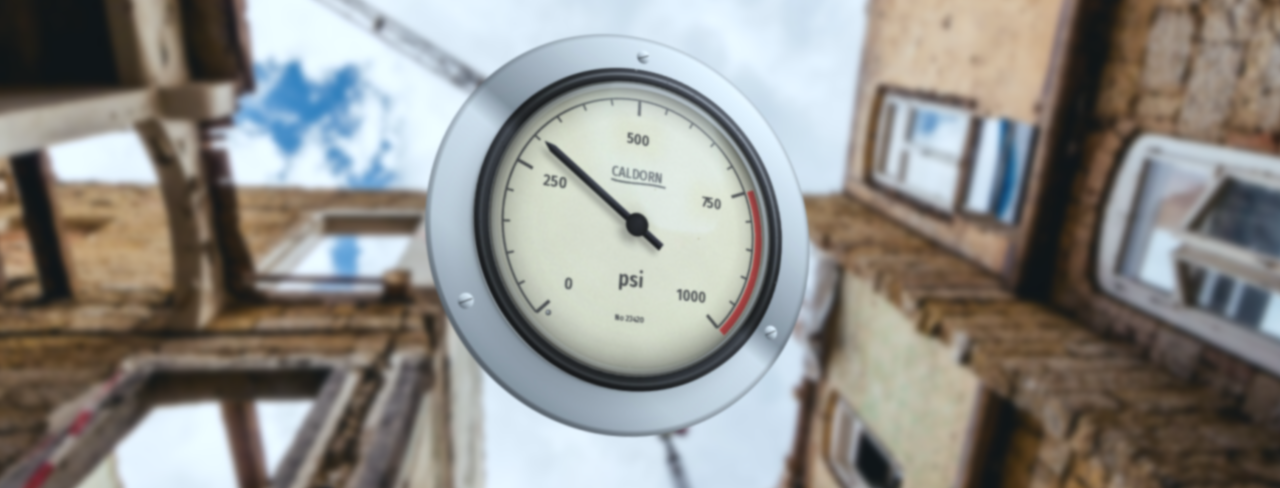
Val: 300 psi
